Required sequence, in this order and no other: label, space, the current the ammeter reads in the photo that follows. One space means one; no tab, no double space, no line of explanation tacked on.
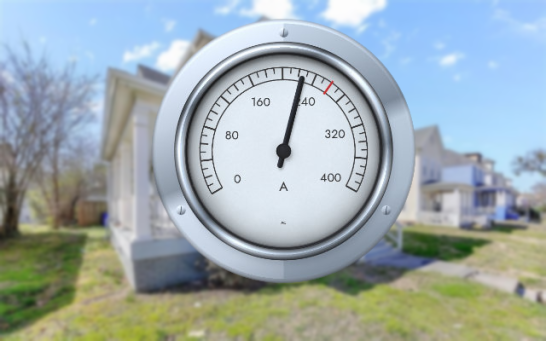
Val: 225 A
